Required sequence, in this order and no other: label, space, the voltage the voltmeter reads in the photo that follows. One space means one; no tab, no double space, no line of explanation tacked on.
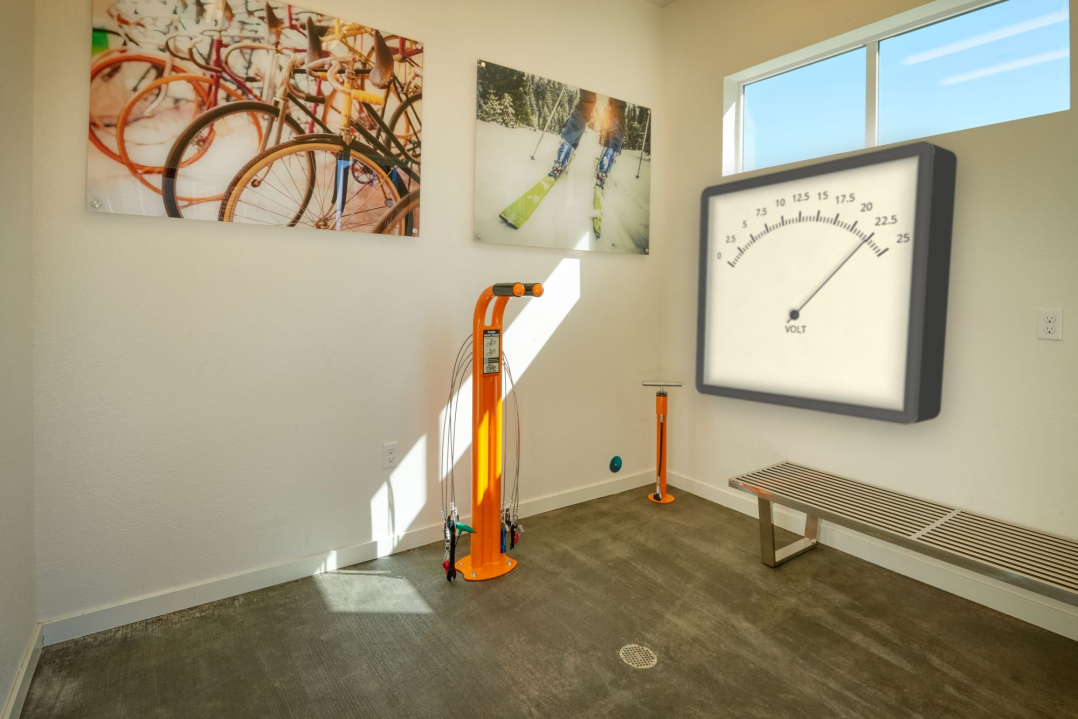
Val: 22.5 V
